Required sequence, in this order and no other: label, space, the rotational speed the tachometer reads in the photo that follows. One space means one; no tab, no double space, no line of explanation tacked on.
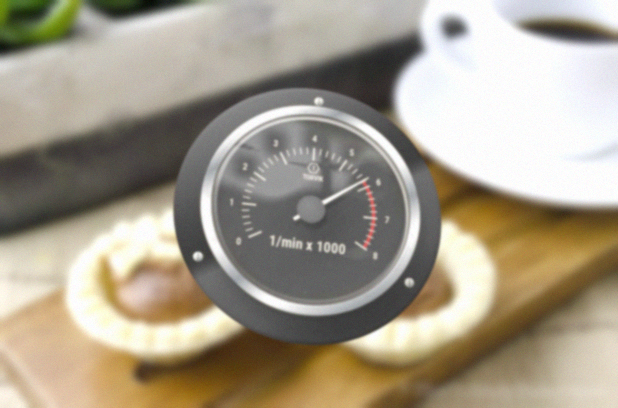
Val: 5800 rpm
